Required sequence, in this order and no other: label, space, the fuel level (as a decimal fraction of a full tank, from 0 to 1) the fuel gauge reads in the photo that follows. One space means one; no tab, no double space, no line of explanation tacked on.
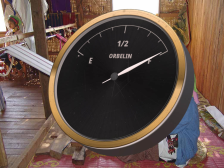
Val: 1
